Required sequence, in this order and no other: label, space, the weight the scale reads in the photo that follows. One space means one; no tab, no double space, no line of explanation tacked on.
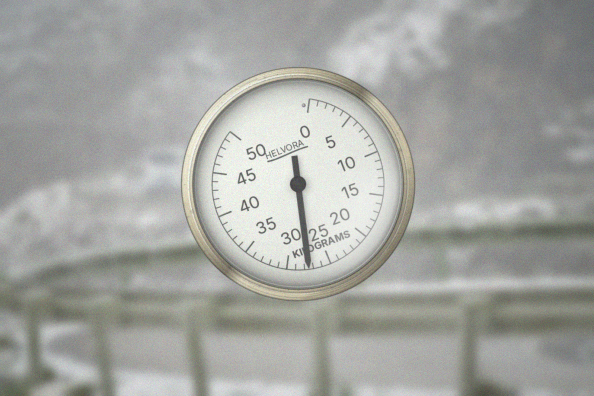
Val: 27.5 kg
